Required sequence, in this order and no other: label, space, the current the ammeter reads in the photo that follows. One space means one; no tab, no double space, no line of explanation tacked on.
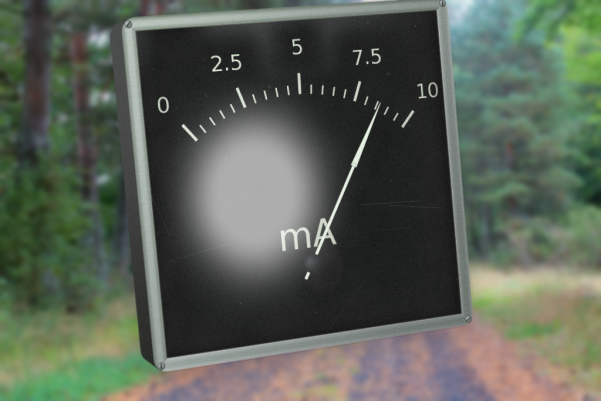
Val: 8.5 mA
